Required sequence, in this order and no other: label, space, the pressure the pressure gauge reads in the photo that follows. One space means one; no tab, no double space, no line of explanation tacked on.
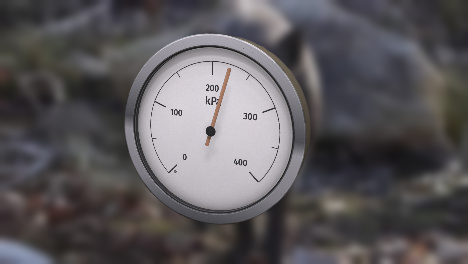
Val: 225 kPa
